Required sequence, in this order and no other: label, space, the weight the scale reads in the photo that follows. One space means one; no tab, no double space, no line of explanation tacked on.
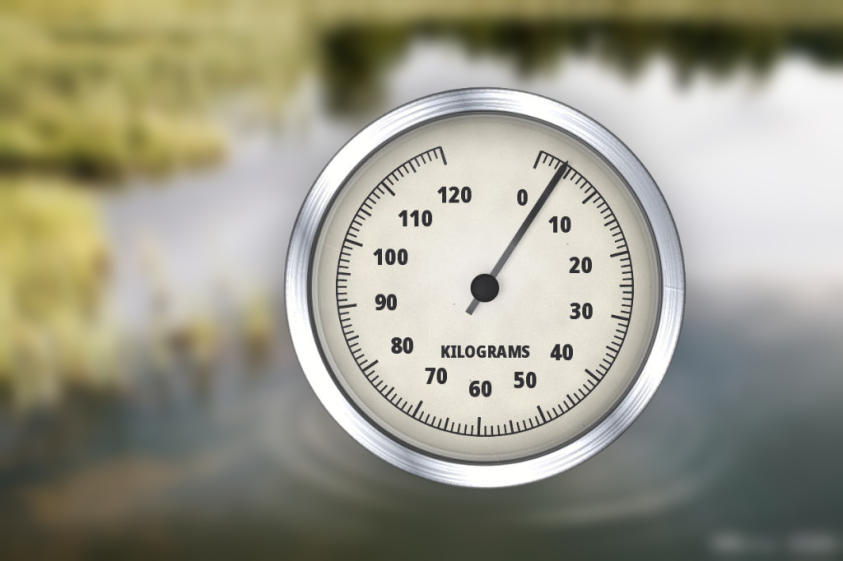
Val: 4 kg
